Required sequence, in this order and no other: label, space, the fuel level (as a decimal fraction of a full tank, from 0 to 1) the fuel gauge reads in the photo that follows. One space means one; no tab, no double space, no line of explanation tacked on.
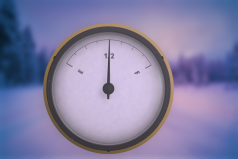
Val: 0.5
